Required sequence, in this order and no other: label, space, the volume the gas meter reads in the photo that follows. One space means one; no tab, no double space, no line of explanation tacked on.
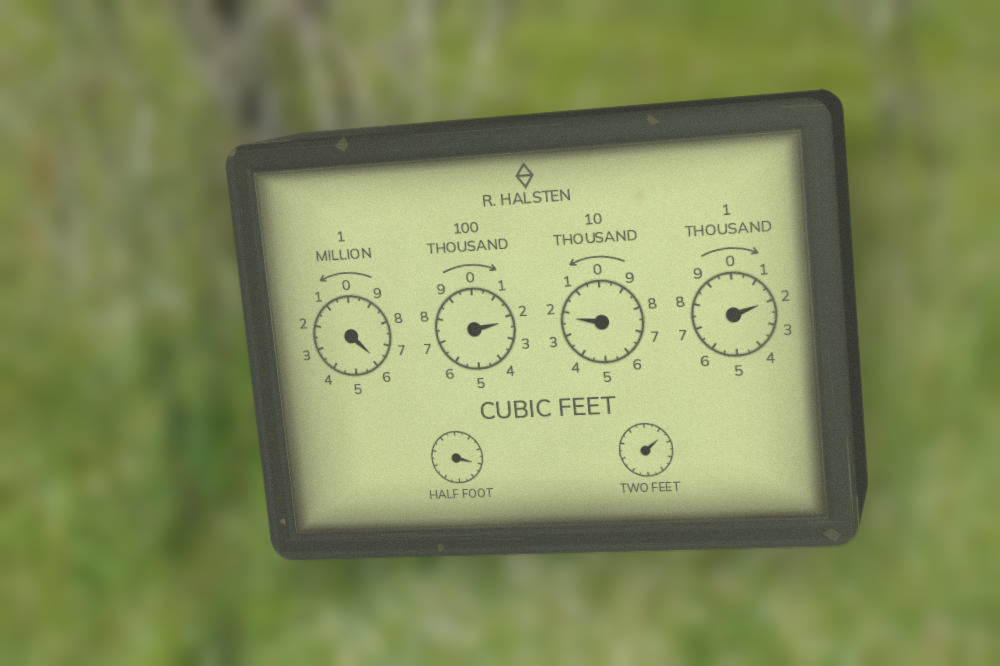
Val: 622200 ft³
